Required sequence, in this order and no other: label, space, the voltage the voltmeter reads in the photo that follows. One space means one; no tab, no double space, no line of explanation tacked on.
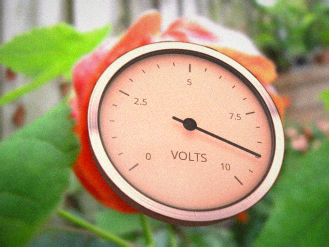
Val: 9 V
